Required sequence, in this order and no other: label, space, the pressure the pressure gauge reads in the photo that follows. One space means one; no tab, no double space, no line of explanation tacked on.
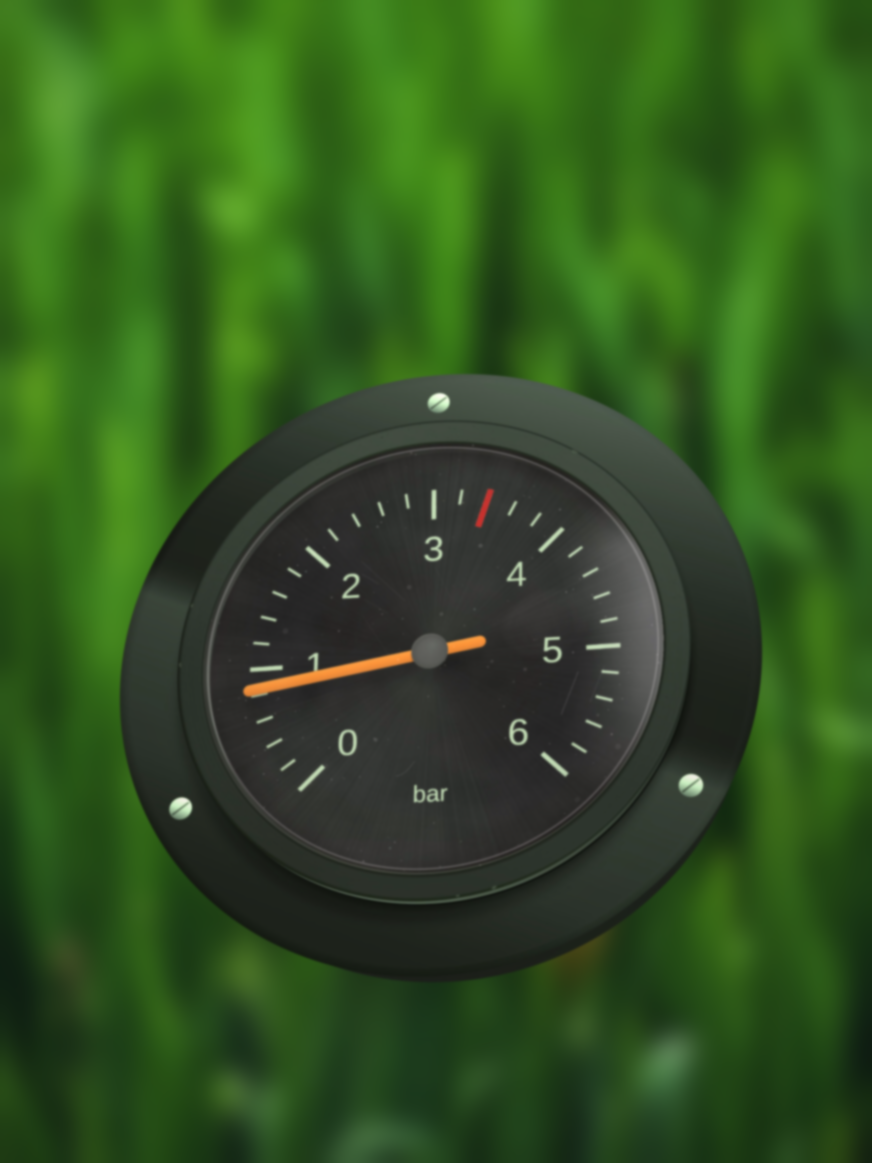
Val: 0.8 bar
